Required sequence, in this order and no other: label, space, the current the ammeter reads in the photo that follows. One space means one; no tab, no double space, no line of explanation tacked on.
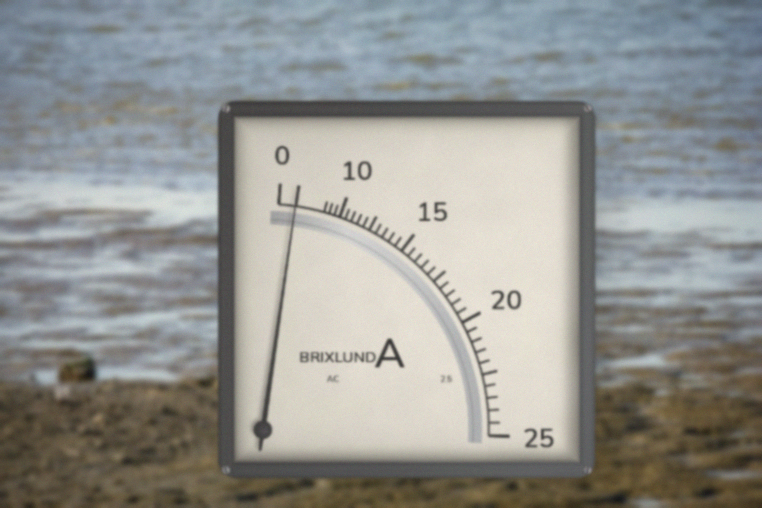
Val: 5 A
